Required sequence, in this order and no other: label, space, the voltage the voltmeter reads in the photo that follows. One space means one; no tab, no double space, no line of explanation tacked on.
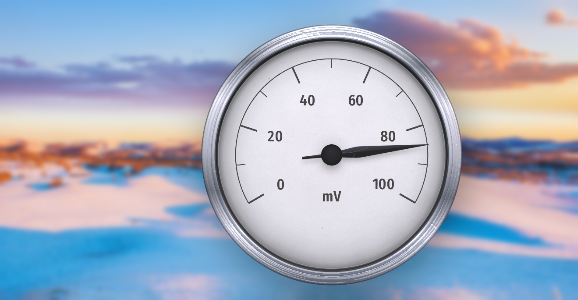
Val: 85 mV
